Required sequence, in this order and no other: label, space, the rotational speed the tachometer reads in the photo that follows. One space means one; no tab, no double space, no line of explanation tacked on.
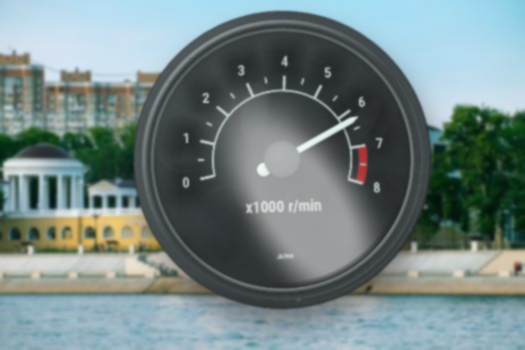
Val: 6250 rpm
